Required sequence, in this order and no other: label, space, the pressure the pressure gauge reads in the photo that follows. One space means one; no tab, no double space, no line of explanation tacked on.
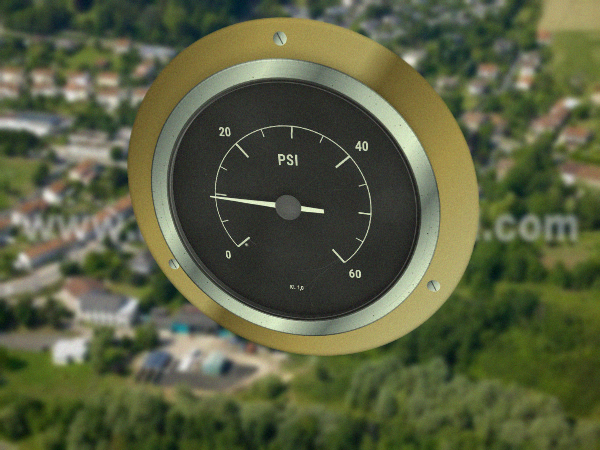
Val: 10 psi
